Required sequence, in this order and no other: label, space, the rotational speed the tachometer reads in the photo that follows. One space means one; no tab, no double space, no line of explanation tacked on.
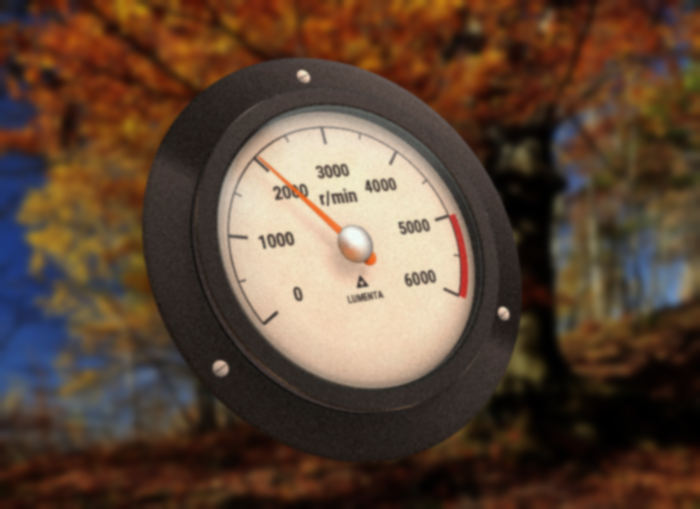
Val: 2000 rpm
